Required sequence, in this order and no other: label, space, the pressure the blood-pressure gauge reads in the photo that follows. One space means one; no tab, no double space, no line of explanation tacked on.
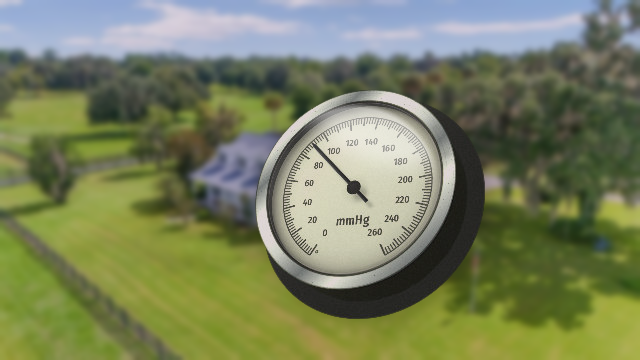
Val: 90 mmHg
